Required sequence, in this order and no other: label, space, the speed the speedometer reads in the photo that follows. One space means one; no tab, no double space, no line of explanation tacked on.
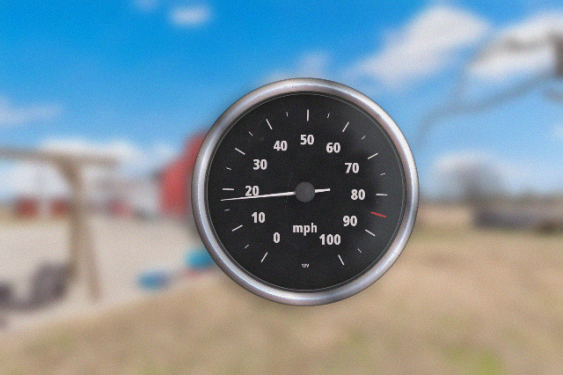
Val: 17.5 mph
